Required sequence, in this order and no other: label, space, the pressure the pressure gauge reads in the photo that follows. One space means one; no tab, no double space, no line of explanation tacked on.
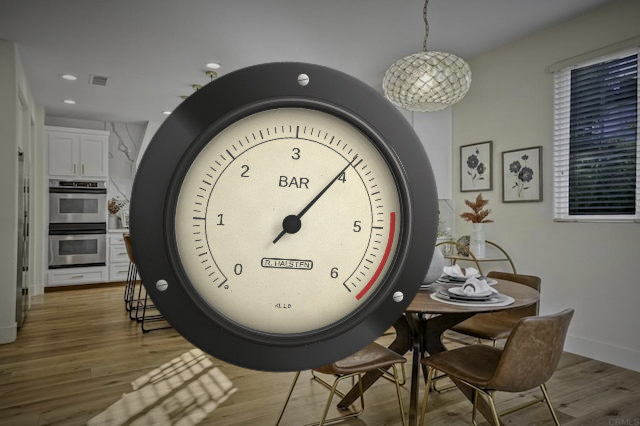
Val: 3.9 bar
